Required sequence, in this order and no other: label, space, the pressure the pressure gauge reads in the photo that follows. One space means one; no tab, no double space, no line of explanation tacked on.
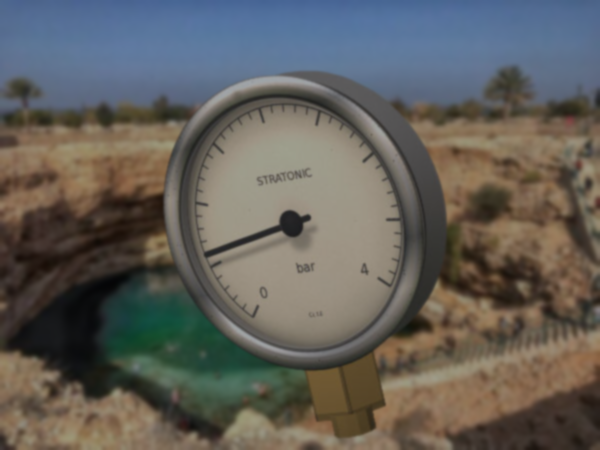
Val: 0.6 bar
